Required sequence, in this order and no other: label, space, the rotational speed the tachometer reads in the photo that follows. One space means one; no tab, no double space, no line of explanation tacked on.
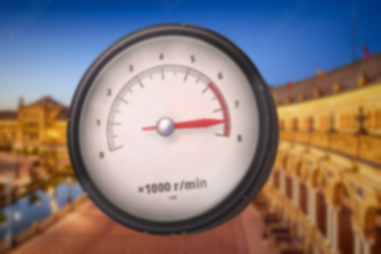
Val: 7500 rpm
